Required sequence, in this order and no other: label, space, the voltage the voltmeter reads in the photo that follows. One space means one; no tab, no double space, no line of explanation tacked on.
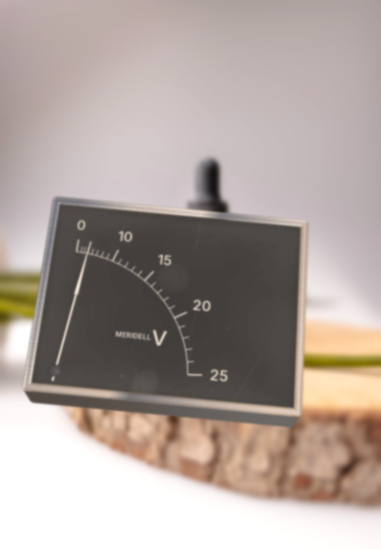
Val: 5 V
